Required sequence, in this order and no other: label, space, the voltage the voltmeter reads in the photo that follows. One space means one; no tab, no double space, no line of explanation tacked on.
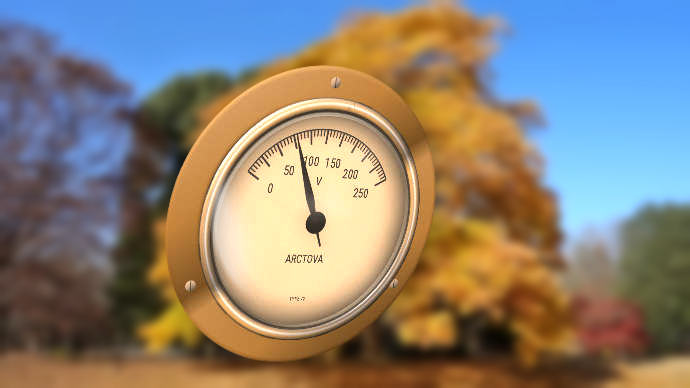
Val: 75 V
